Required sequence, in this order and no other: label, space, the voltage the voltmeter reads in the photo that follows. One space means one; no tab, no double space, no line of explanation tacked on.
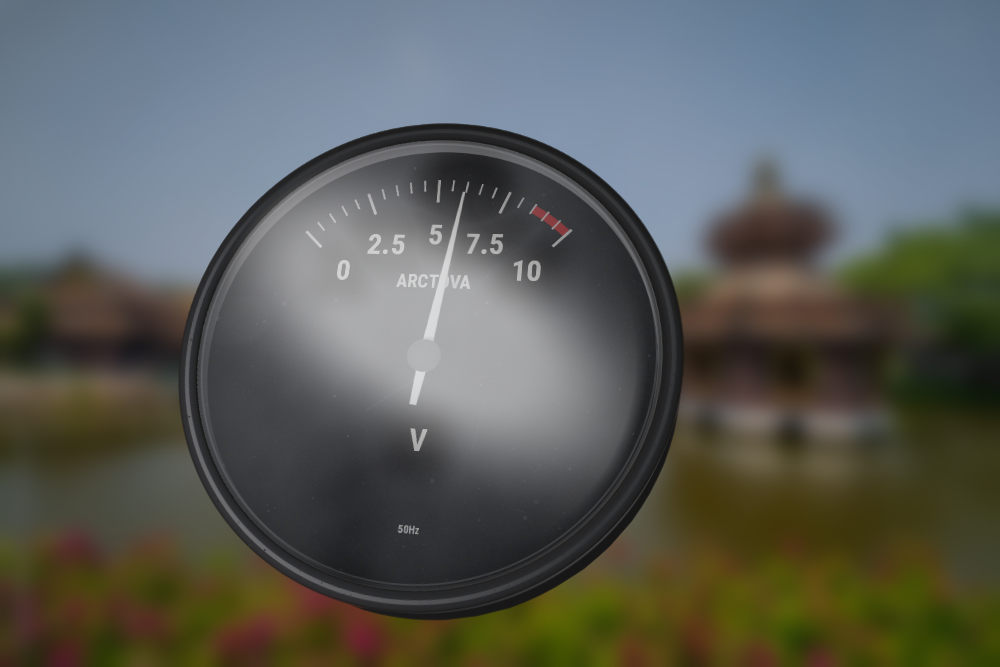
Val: 6 V
